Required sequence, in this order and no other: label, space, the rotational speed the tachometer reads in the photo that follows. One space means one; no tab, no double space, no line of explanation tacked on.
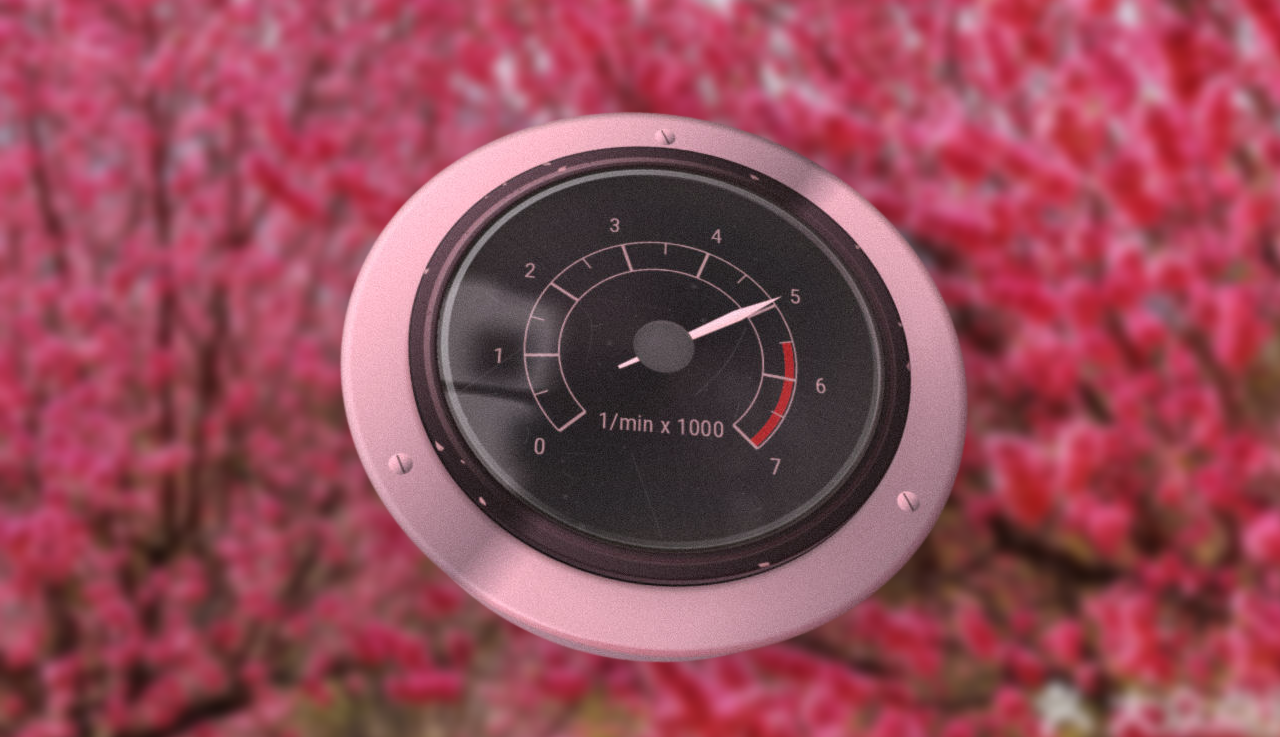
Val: 5000 rpm
